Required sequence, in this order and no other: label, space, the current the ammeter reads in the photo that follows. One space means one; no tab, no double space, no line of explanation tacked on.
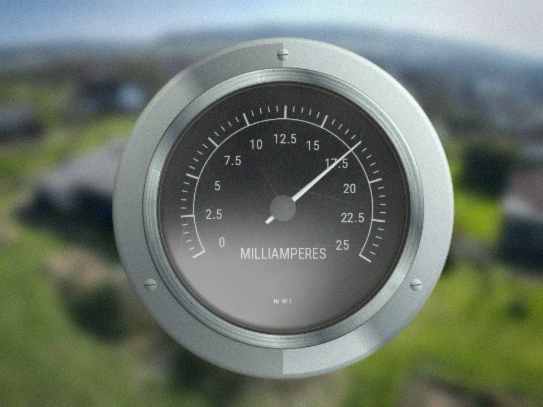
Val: 17.5 mA
